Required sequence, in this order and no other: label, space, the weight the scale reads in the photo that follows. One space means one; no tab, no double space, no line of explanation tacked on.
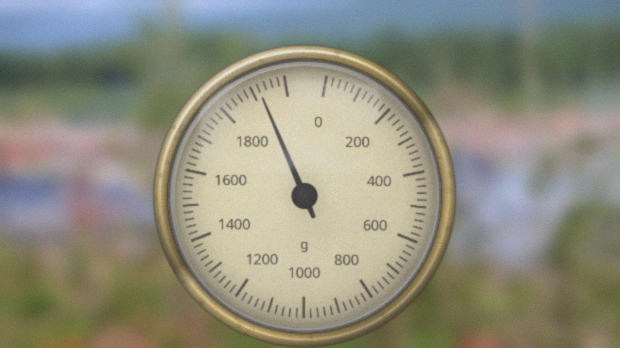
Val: 1920 g
